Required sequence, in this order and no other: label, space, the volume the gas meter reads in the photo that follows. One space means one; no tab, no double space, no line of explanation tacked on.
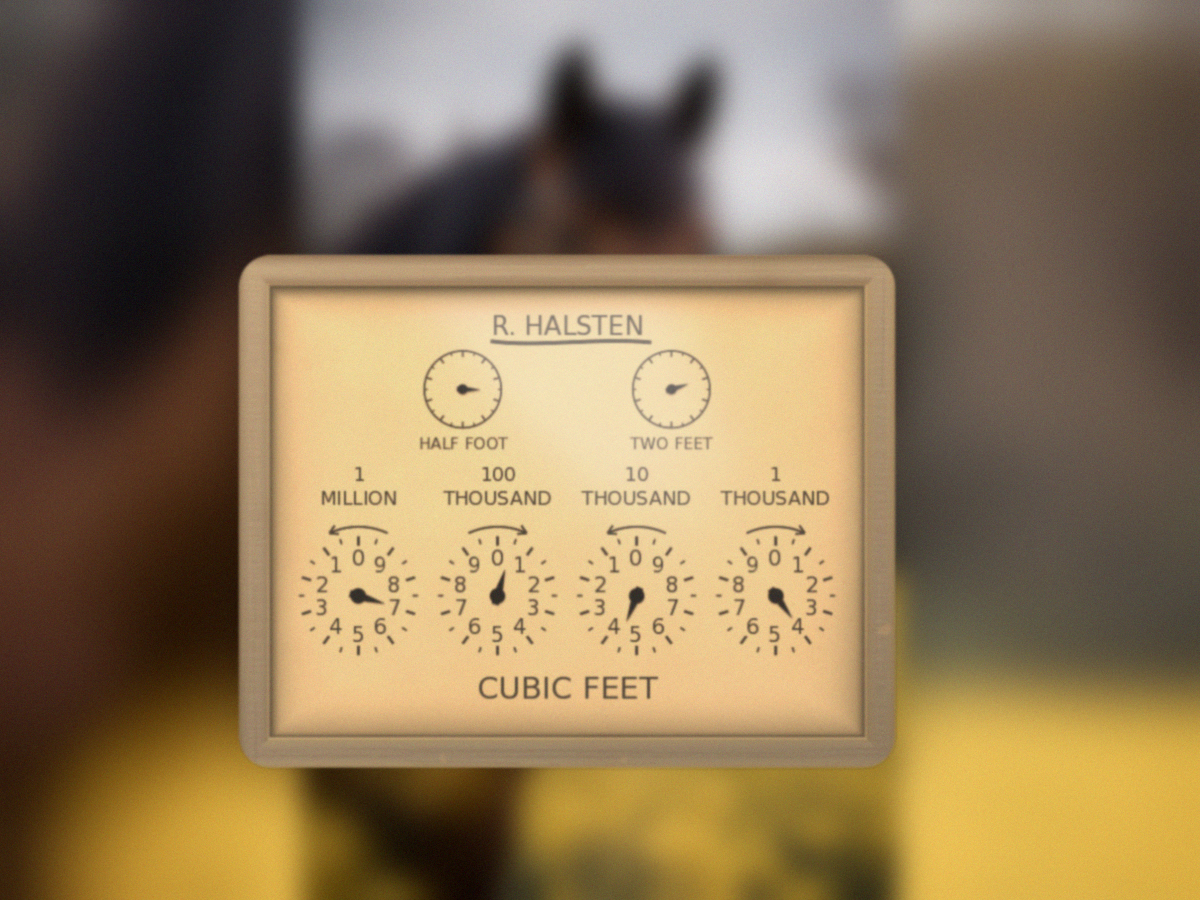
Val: 704400 ft³
